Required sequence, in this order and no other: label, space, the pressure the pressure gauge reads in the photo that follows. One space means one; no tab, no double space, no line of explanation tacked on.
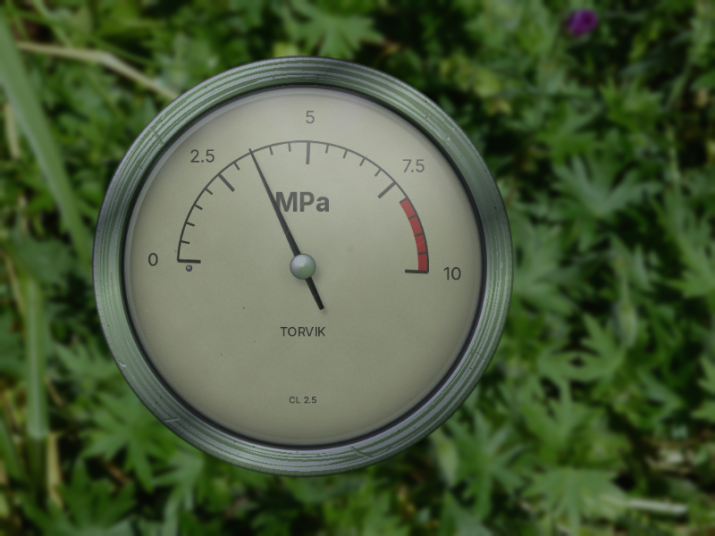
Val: 3.5 MPa
